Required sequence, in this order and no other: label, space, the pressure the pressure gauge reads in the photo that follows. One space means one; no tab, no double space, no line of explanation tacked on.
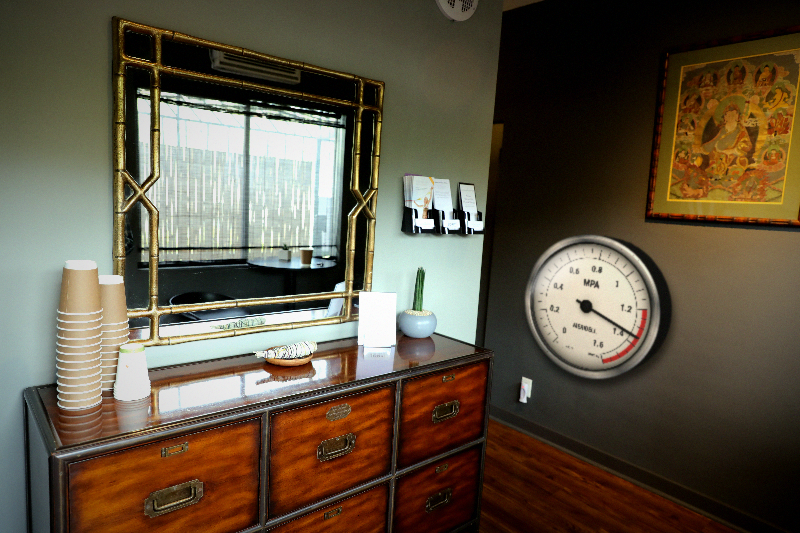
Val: 1.35 MPa
